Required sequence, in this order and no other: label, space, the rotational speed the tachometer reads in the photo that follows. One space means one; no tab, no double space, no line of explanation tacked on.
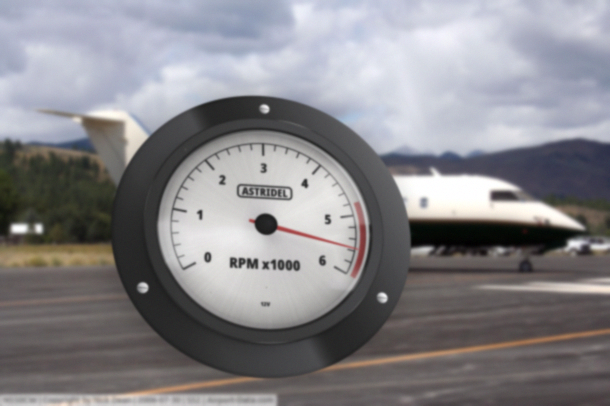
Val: 5600 rpm
